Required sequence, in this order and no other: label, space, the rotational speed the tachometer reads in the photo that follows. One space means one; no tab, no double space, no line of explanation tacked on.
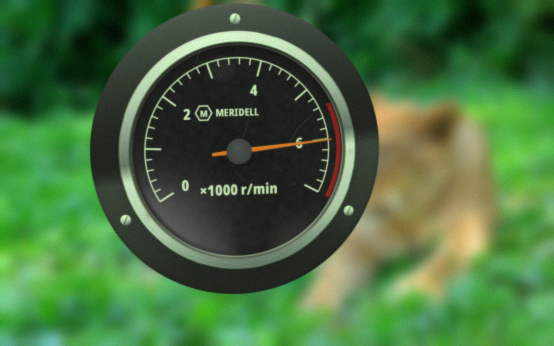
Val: 6000 rpm
